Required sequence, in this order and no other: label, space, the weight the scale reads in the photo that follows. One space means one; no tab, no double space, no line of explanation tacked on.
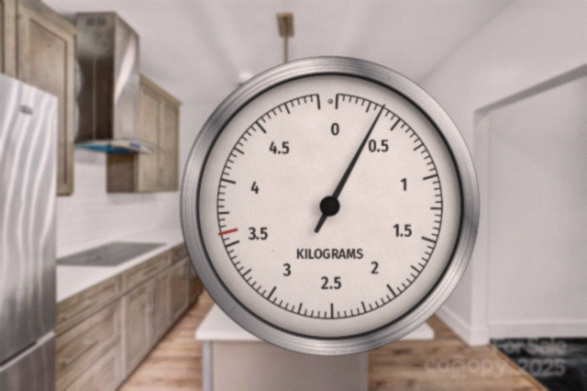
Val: 0.35 kg
